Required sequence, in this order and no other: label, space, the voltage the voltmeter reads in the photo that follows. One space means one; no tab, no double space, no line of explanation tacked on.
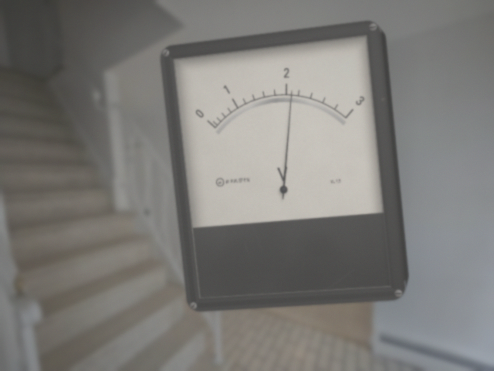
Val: 2.1 V
